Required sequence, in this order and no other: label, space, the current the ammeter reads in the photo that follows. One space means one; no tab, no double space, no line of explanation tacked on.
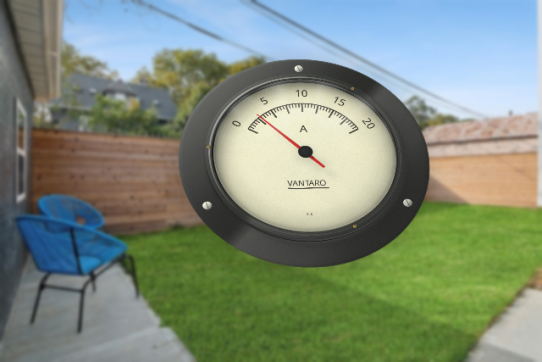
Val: 2.5 A
